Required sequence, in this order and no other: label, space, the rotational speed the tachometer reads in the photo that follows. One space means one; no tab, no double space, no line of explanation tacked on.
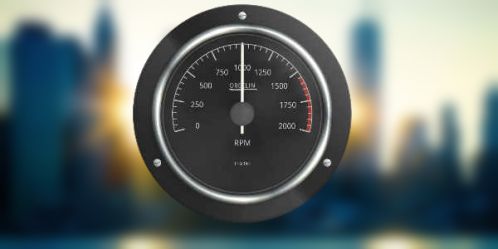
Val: 1000 rpm
